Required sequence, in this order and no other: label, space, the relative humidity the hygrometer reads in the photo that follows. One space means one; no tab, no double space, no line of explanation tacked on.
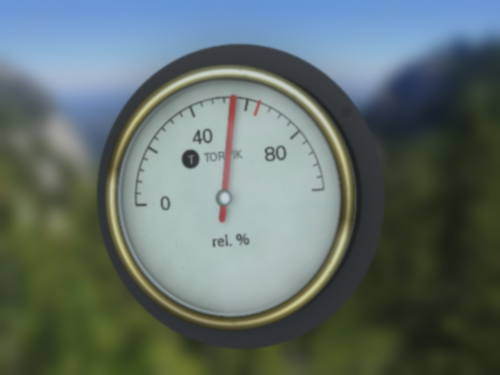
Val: 56 %
